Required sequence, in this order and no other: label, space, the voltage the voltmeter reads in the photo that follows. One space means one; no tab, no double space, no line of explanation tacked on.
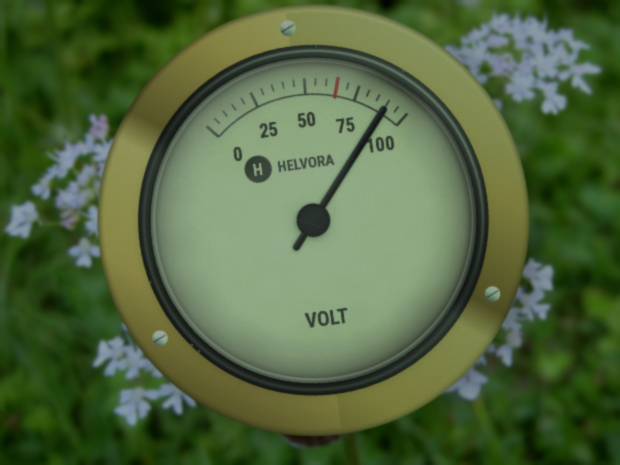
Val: 90 V
